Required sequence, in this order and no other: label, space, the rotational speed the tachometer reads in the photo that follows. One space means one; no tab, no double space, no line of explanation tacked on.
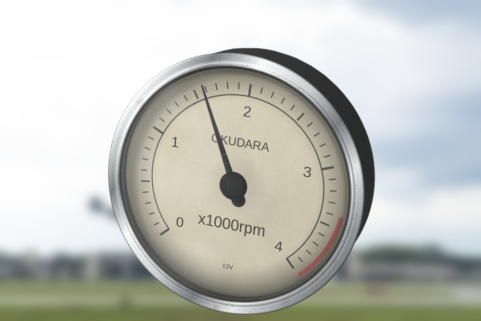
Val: 1600 rpm
